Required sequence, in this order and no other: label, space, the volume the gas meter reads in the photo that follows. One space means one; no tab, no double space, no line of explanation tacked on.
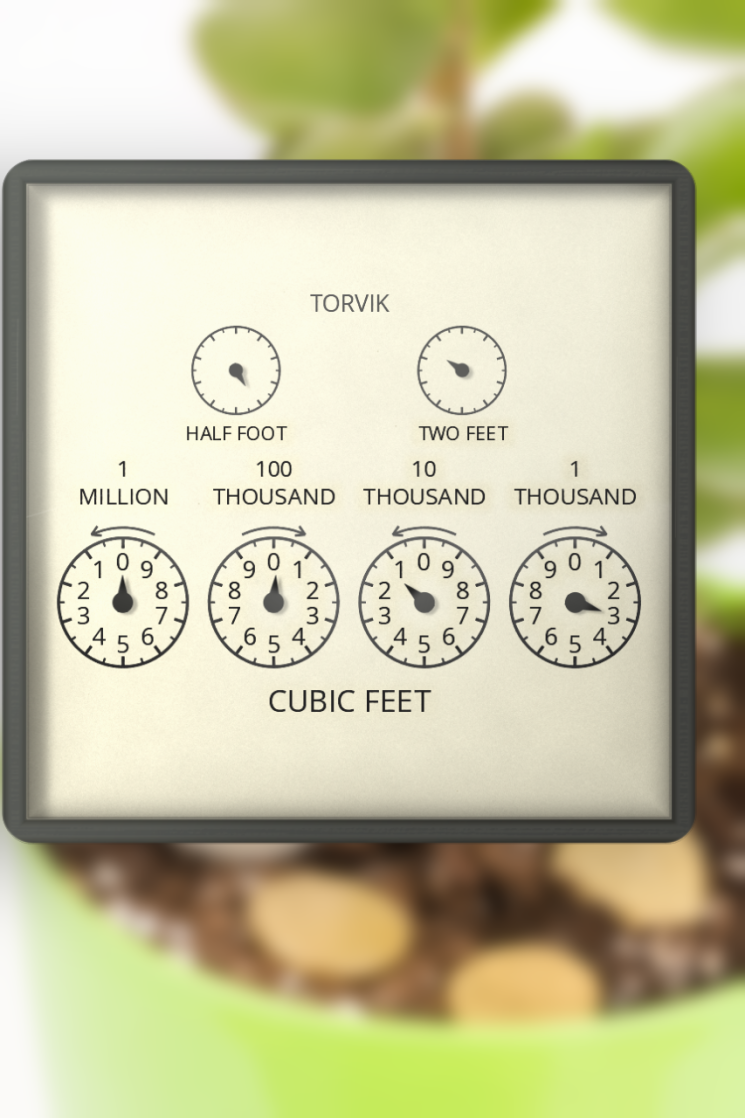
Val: 1300 ft³
